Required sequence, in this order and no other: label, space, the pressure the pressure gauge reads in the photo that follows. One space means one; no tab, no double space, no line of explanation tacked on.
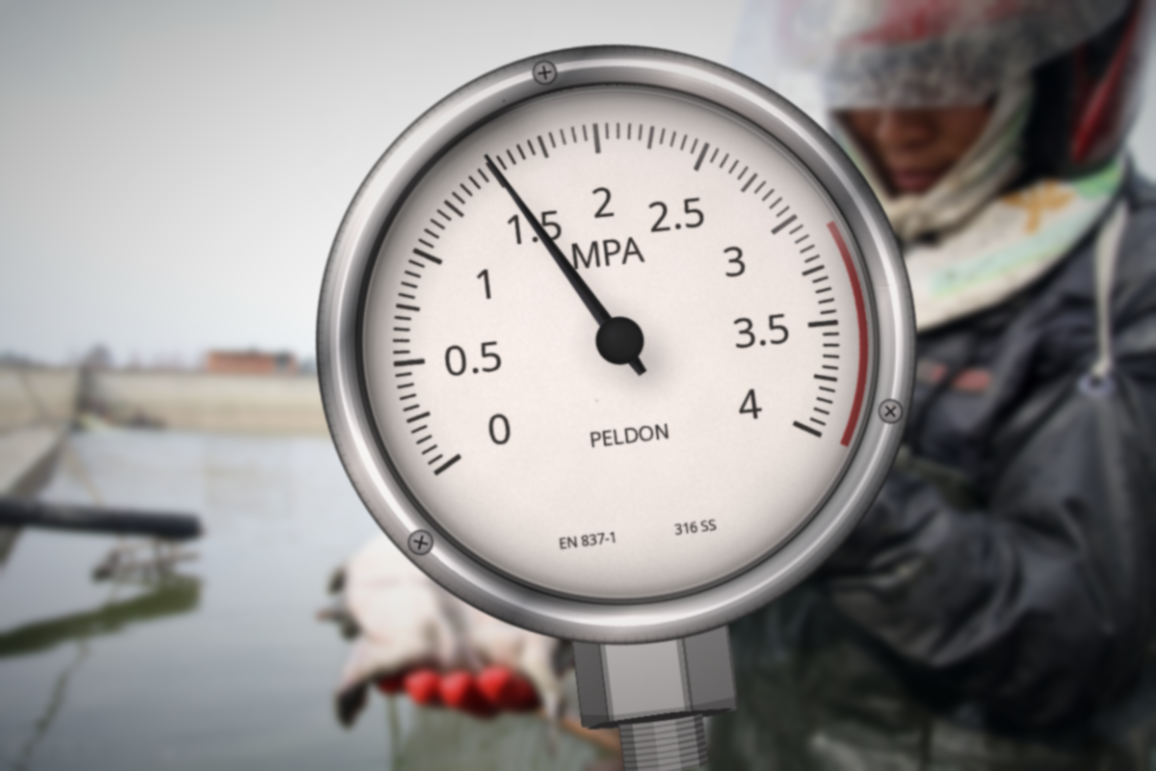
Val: 1.5 MPa
